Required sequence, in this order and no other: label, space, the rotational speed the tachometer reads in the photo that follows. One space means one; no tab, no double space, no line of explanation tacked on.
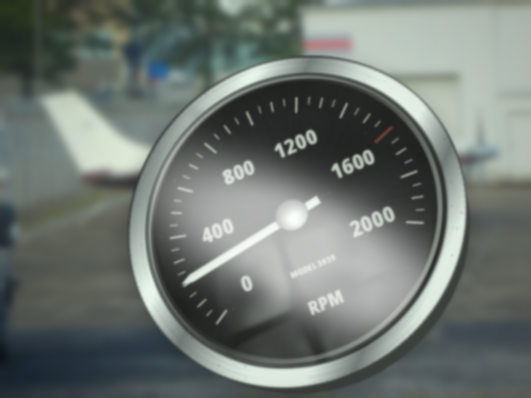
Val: 200 rpm
